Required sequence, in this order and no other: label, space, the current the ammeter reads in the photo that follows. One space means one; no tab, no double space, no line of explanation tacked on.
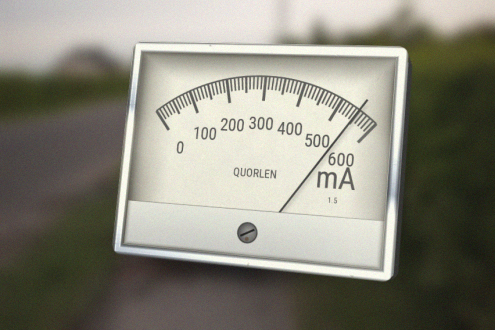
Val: 550 mA
